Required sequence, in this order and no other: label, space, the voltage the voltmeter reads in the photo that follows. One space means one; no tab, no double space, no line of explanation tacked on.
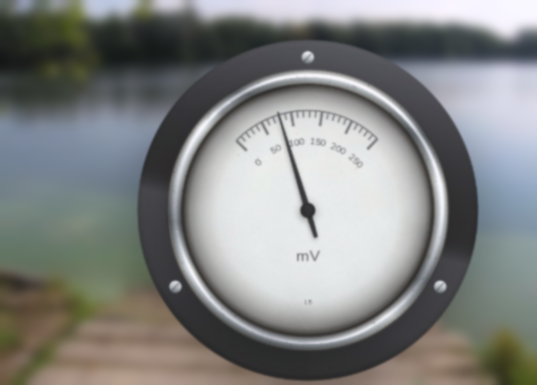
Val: 80 mV
